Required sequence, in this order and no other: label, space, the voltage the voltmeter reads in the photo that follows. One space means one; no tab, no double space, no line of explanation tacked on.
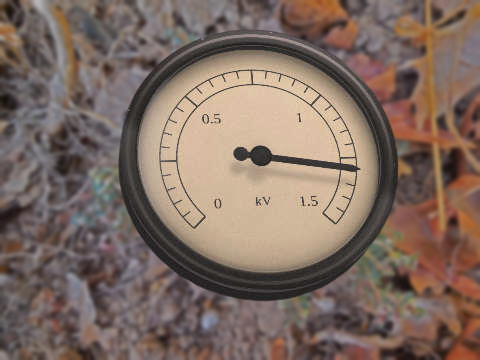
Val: 1.3 kV
